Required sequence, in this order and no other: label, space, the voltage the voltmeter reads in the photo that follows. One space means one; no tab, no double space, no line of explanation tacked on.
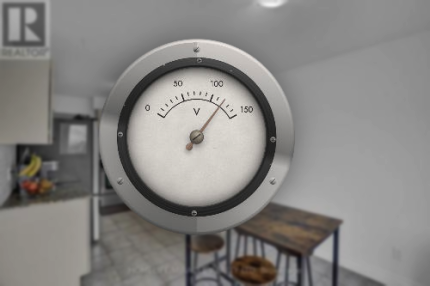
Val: 120 V
